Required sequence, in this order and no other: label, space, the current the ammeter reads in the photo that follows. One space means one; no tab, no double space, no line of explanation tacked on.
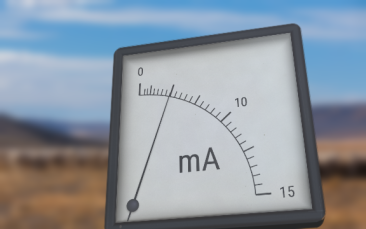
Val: 5 mA
